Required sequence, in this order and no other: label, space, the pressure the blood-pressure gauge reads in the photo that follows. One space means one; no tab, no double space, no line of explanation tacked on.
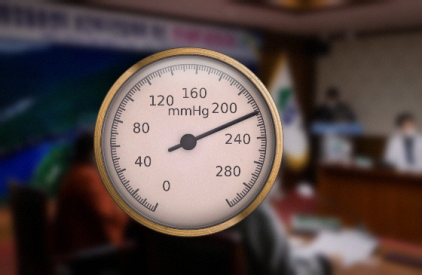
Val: 220 mmHg
